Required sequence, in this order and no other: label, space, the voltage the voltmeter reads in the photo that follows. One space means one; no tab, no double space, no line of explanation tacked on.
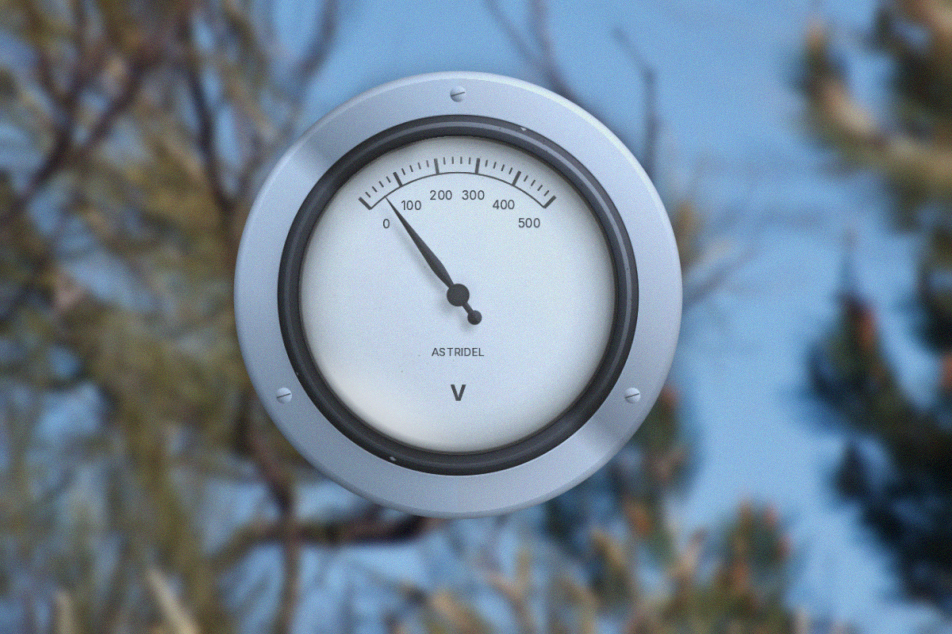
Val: 50 V
